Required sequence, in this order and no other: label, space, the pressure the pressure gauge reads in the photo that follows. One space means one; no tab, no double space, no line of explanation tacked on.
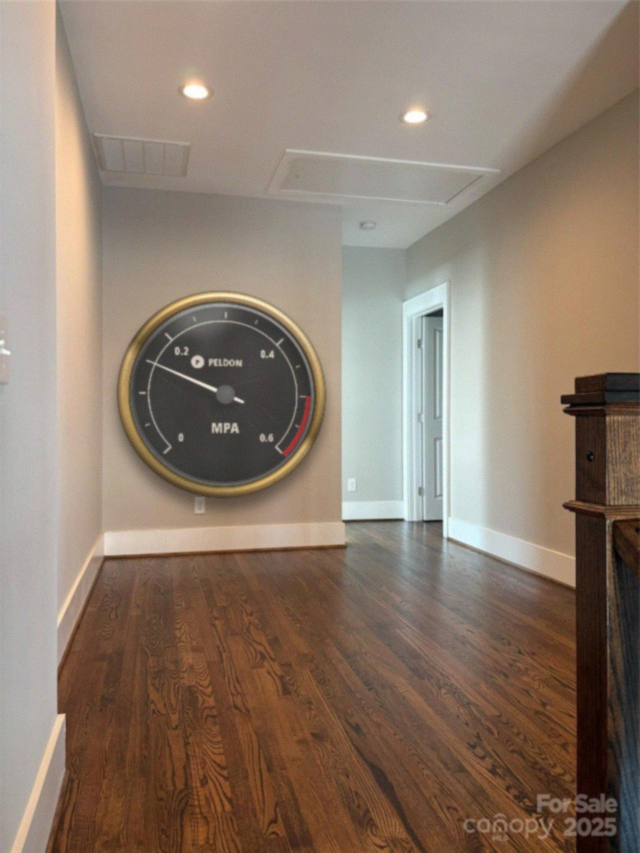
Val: 0.15 MPa
